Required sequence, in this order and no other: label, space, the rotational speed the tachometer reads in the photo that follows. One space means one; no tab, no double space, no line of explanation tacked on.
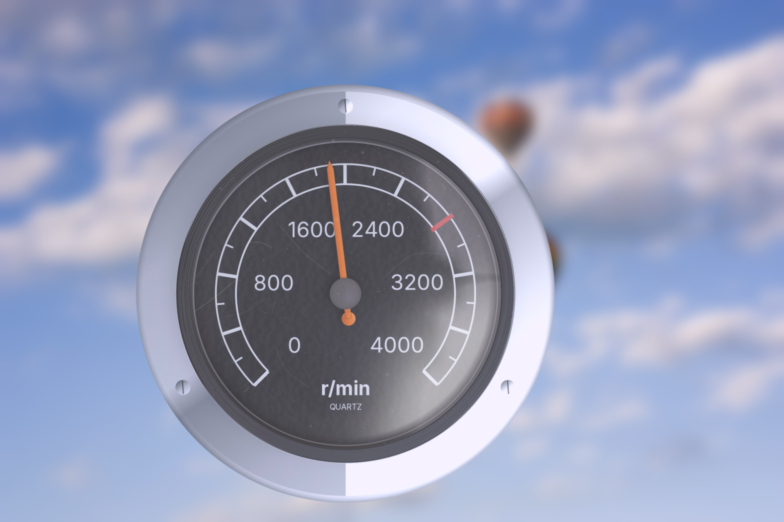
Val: 1900 rpm
